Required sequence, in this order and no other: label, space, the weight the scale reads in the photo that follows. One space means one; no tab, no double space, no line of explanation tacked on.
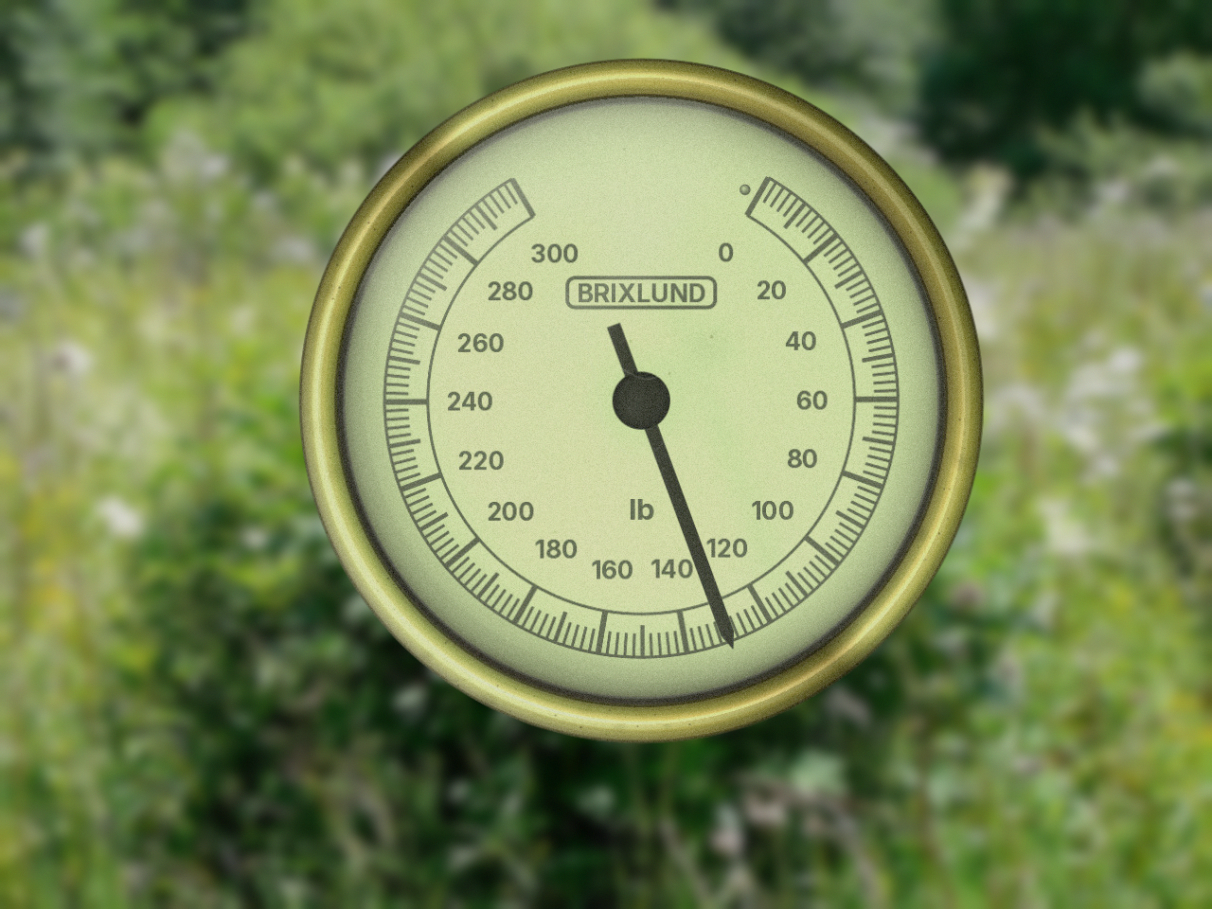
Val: 130 lb
